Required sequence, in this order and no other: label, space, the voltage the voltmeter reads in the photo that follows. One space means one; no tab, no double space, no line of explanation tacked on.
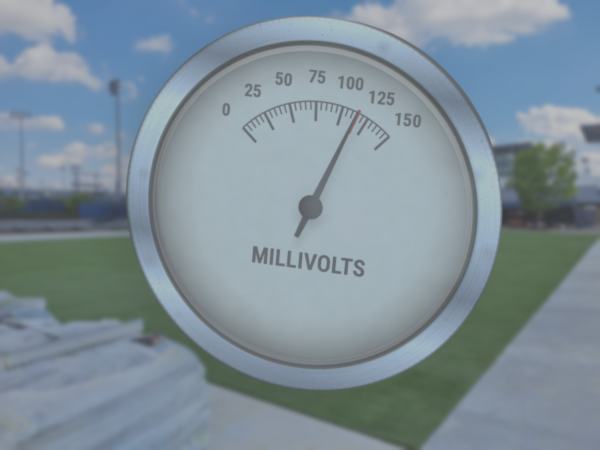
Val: 115 mV
